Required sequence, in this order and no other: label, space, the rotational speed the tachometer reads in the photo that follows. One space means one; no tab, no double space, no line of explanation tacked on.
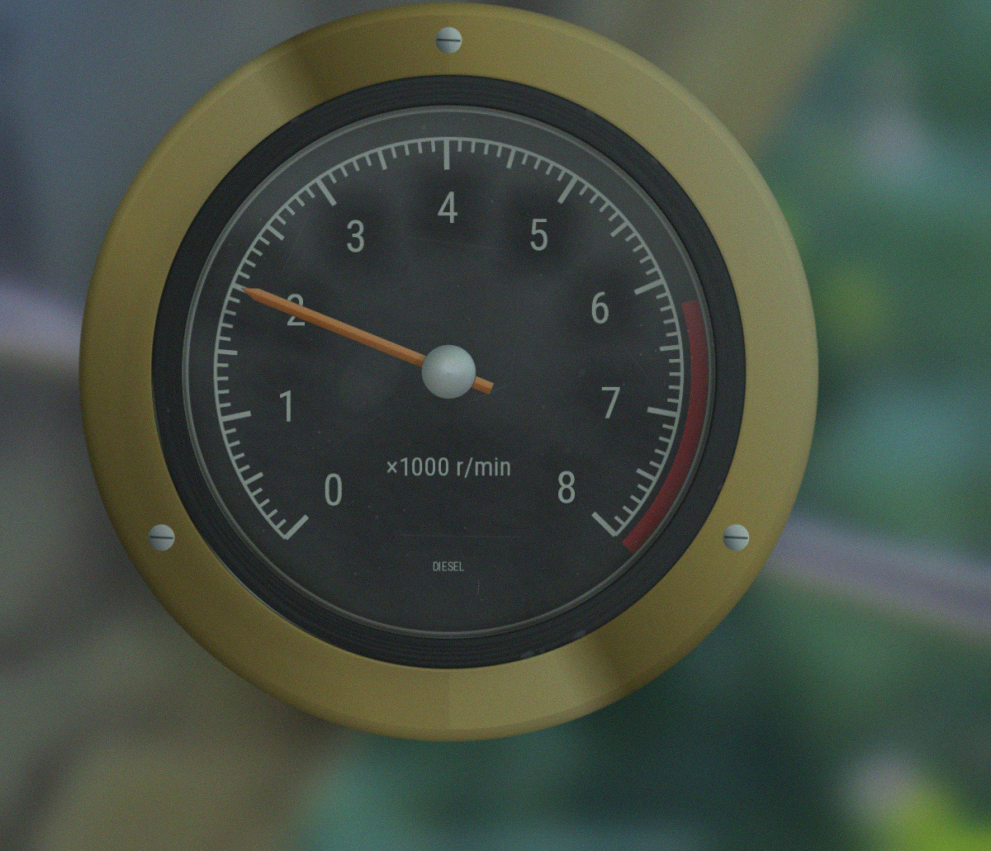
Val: 2000 rpm
